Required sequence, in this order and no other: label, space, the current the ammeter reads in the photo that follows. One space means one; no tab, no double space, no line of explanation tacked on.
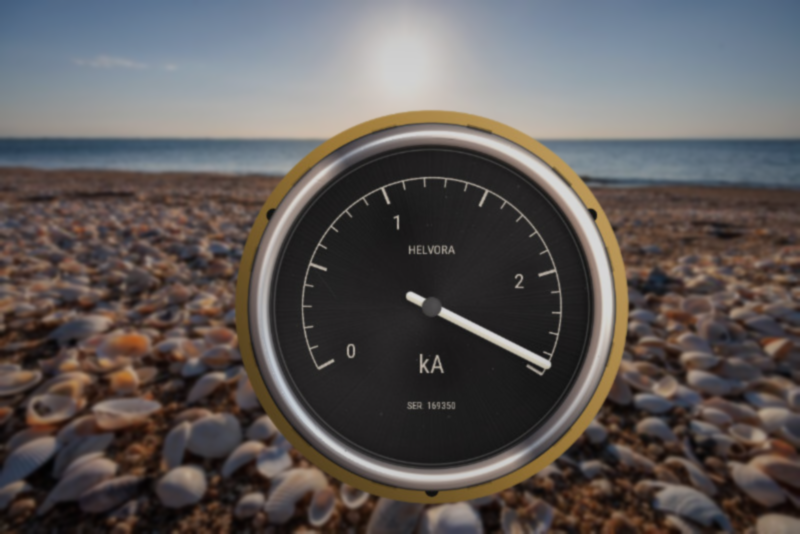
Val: 2.45 kA
